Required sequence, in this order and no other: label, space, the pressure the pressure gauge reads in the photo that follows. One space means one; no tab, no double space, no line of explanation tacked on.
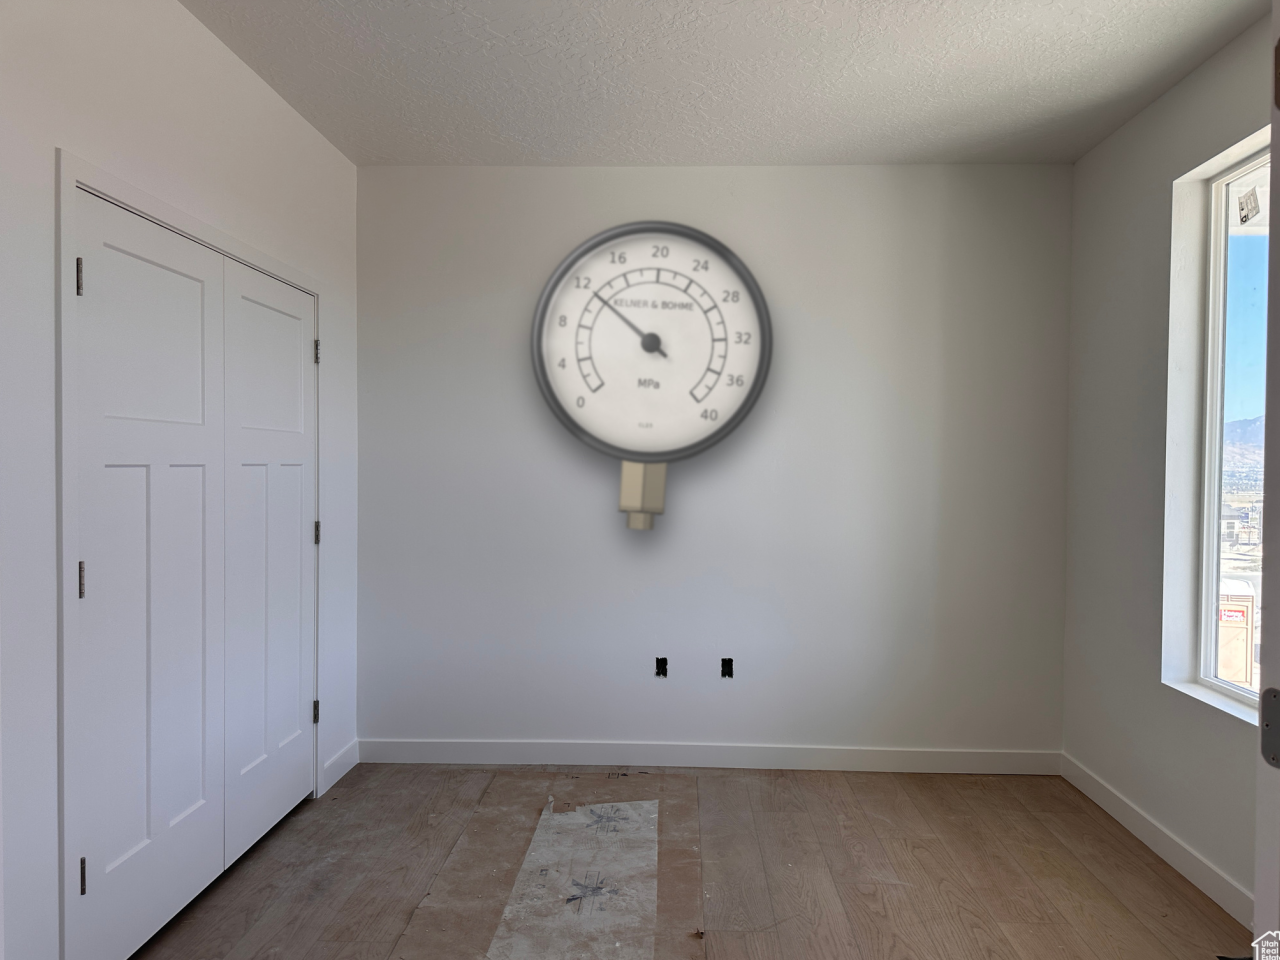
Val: 12 MPa
